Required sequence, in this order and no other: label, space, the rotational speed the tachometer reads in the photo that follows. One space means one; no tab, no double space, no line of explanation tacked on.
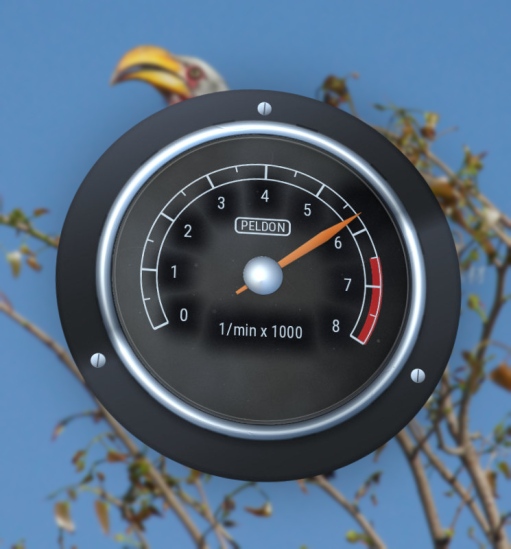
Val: 5750 rpm
